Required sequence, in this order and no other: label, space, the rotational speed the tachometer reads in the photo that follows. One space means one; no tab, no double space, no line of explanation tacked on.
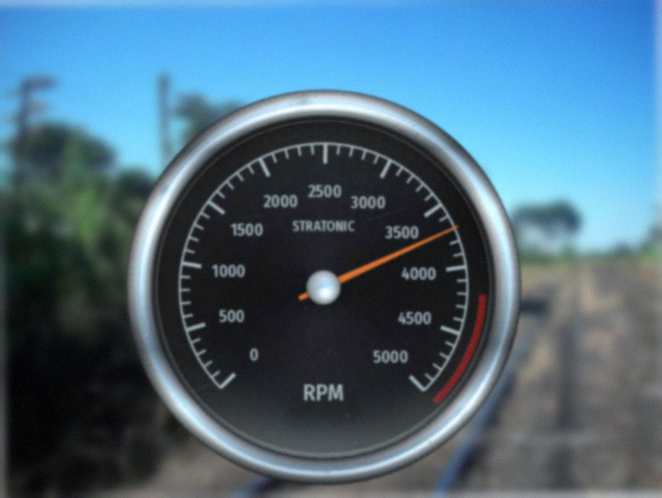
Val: 3700 rpm
